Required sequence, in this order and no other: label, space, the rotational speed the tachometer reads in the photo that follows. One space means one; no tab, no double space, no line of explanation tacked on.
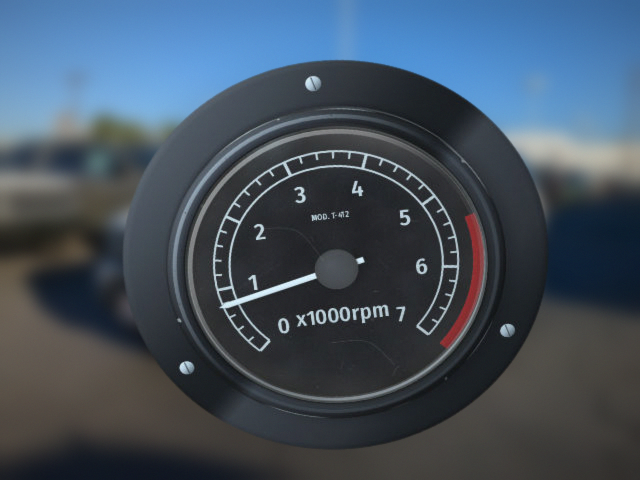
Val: 800 rpm
